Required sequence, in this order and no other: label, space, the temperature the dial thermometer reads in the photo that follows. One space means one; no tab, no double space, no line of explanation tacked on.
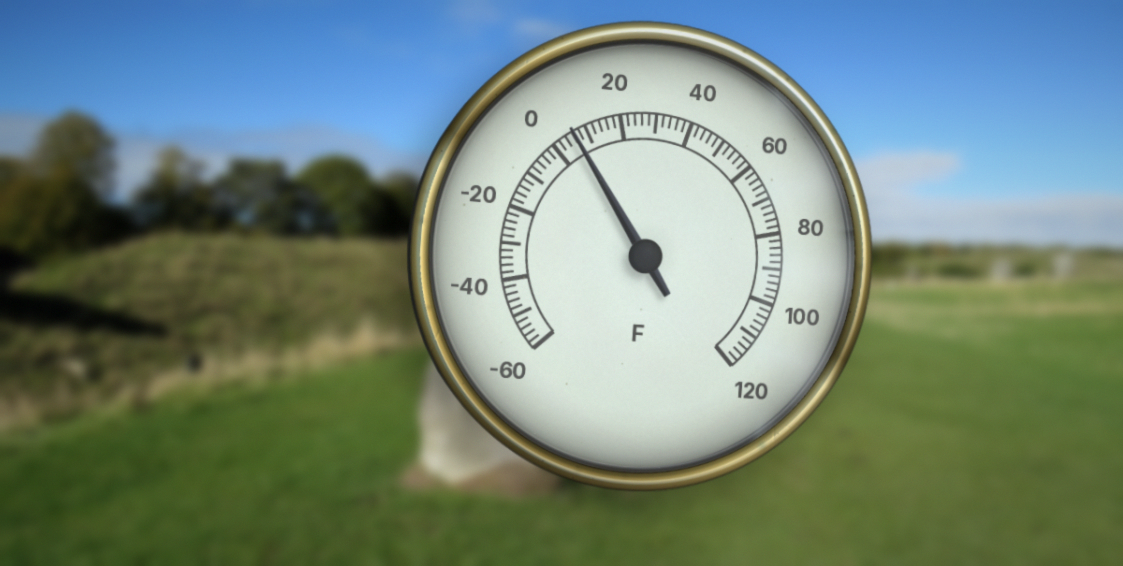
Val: 6 °F
